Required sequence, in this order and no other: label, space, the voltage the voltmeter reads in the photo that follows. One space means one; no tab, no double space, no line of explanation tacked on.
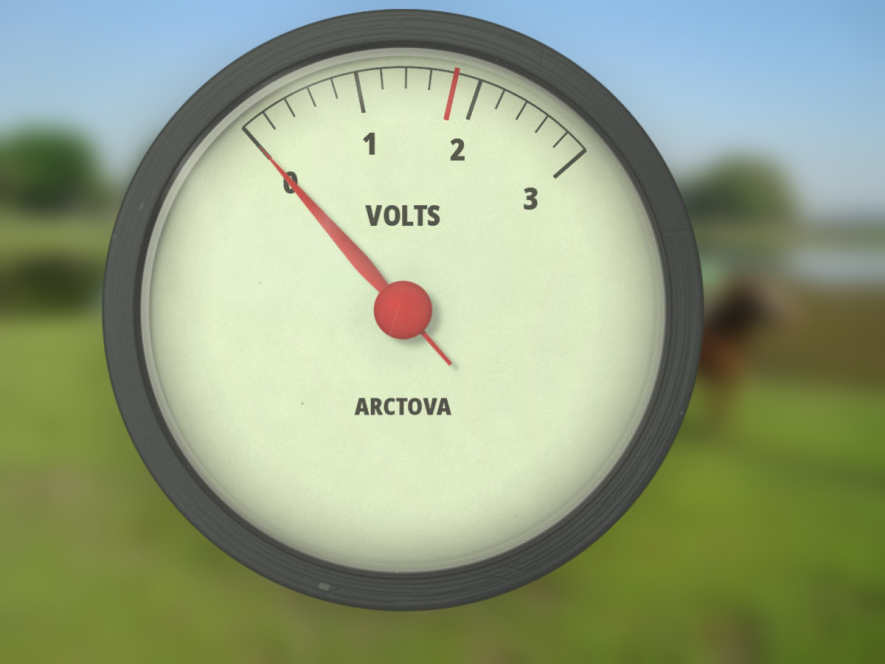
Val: 0 V
